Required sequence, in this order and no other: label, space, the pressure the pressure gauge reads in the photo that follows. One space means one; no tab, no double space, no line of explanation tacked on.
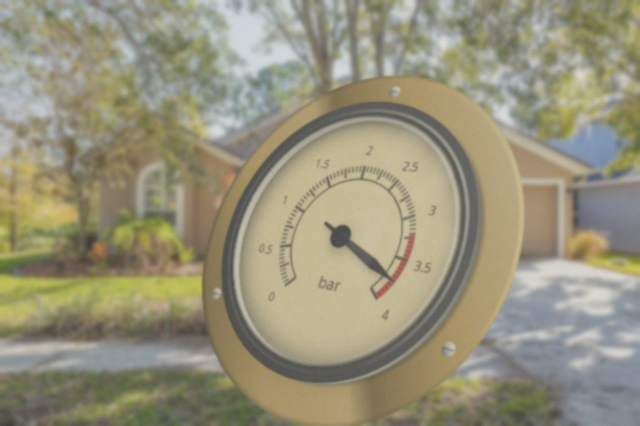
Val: 3.75 bar
